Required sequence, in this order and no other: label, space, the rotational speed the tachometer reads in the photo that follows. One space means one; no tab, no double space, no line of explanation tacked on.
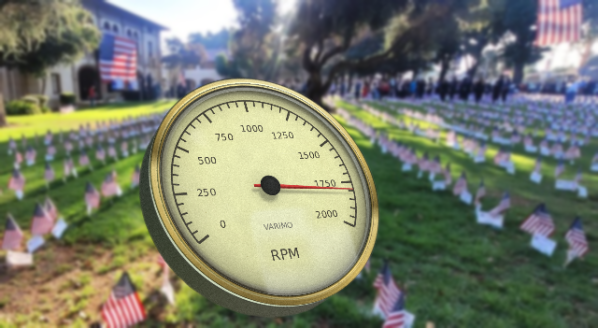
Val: 1800 rpm
